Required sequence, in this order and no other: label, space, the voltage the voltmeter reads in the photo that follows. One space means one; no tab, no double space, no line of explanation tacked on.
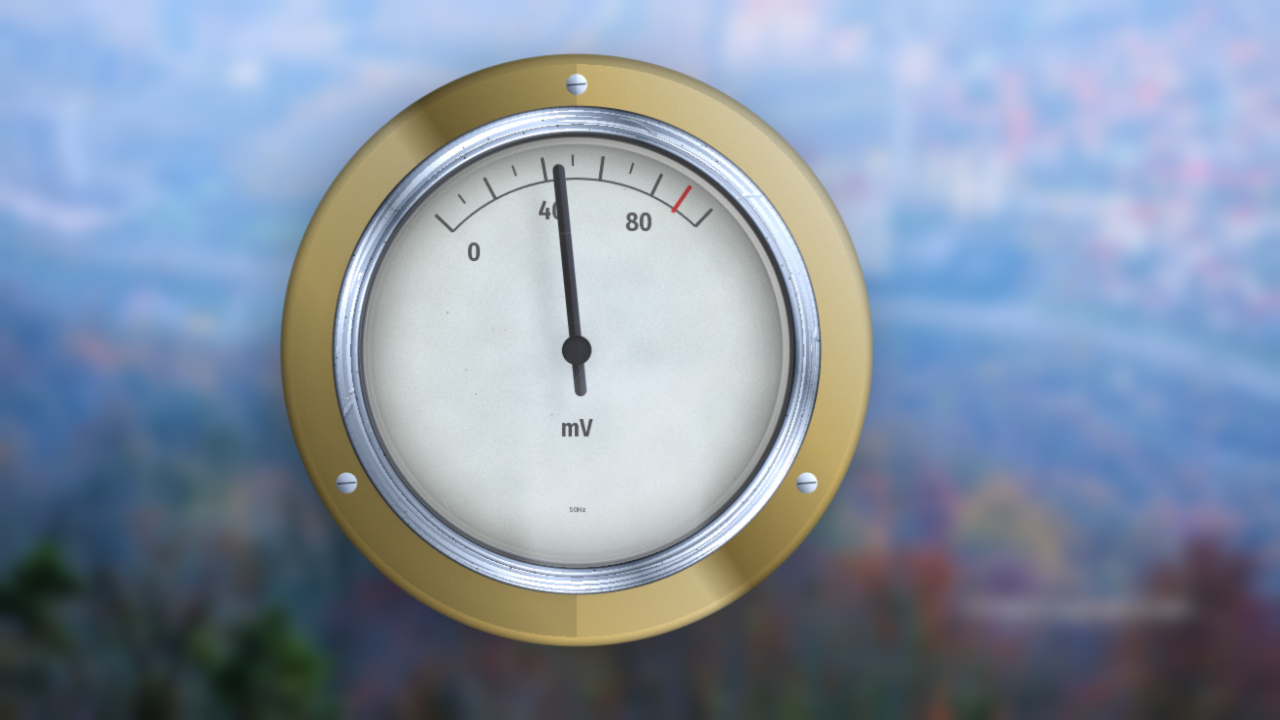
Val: 45 mV
